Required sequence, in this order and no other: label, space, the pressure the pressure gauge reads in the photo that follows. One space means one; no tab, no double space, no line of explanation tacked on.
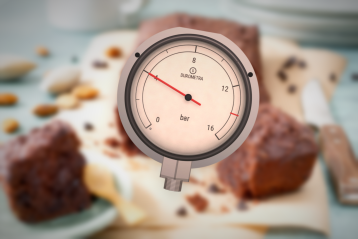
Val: 4 bar
